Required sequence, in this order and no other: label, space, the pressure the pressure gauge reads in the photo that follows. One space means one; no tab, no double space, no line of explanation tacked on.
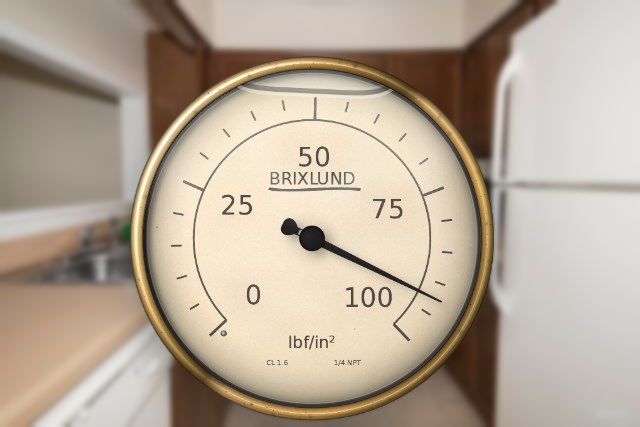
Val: 92.5 psi
